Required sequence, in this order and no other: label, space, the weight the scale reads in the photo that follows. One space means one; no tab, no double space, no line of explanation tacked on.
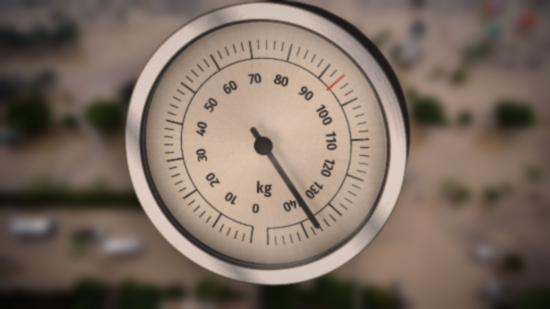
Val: 136 kg
